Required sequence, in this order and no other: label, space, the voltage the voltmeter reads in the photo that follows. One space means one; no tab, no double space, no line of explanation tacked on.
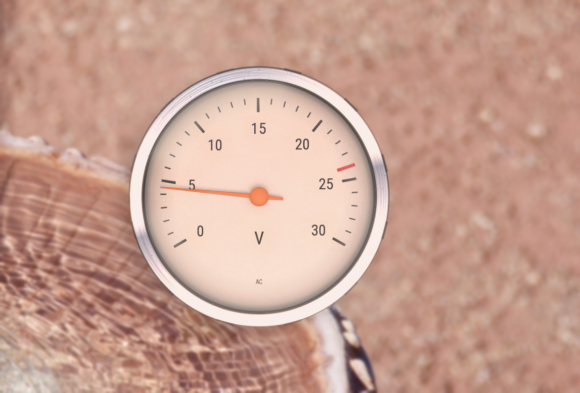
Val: 4.5 V
